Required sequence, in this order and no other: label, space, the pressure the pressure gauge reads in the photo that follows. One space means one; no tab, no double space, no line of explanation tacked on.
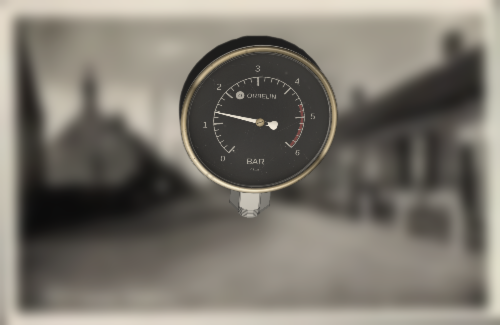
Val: 1.4 bar
